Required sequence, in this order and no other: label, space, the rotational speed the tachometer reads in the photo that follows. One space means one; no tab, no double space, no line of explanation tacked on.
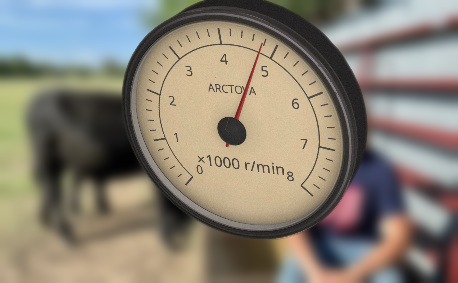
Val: 4800 rpm
